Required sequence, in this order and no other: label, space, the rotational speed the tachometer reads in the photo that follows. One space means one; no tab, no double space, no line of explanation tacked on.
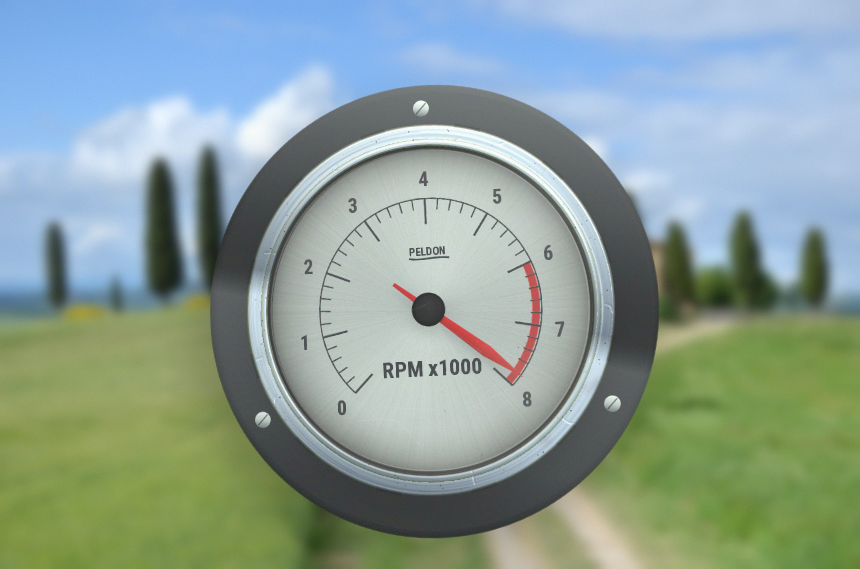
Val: 7800 rpm
